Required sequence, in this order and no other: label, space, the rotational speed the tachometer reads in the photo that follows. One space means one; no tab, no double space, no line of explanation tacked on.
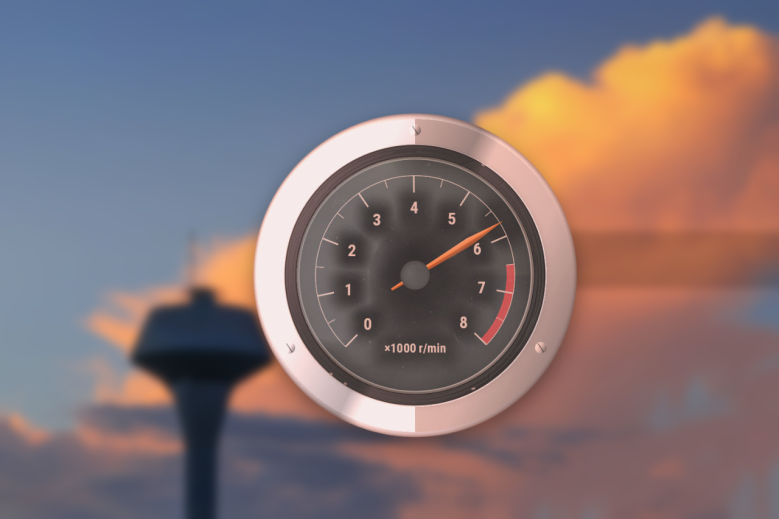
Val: 5750 rpm
